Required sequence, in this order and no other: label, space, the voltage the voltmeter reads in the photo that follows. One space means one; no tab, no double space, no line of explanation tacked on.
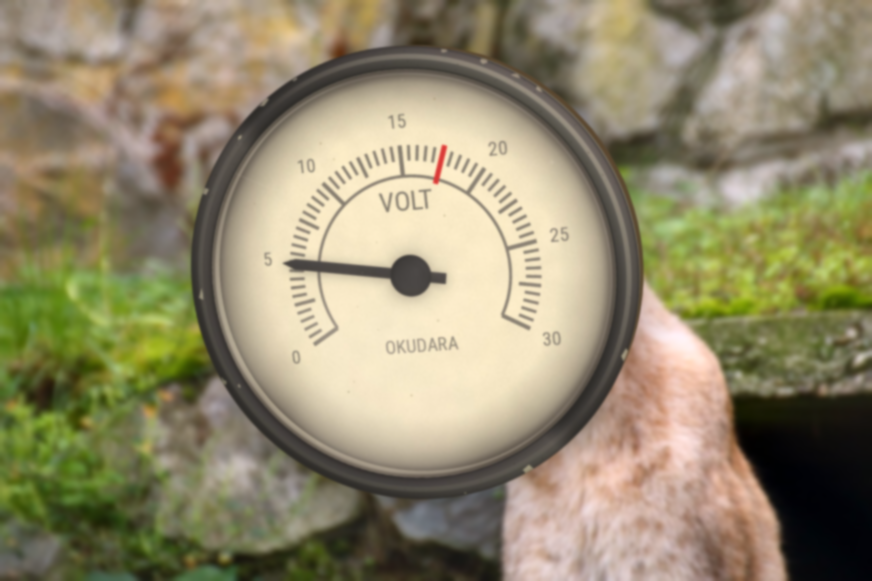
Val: 5 V
